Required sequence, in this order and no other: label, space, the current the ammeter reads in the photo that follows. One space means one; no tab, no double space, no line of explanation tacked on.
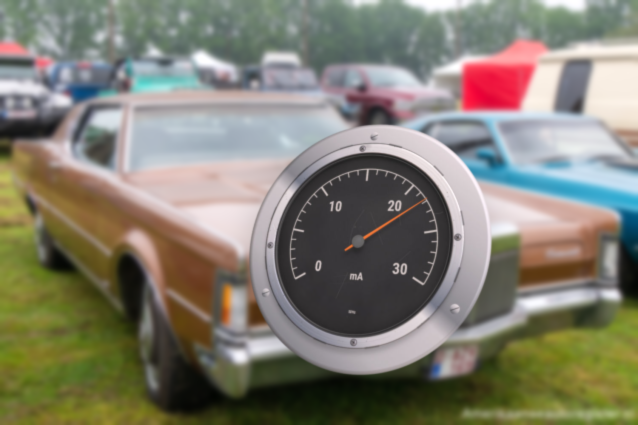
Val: 22 mA
